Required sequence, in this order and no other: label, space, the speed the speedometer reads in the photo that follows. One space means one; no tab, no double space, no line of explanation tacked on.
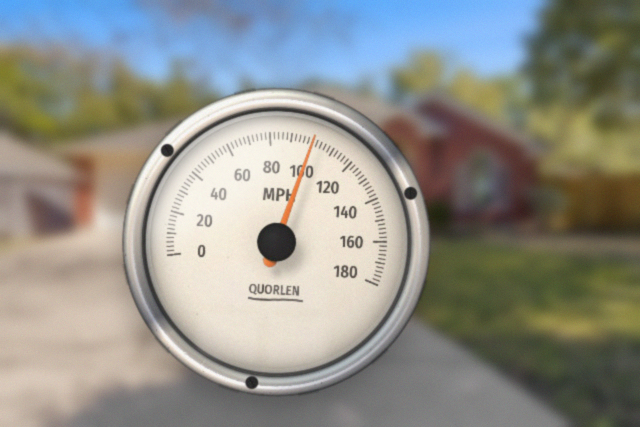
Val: 100 mph
